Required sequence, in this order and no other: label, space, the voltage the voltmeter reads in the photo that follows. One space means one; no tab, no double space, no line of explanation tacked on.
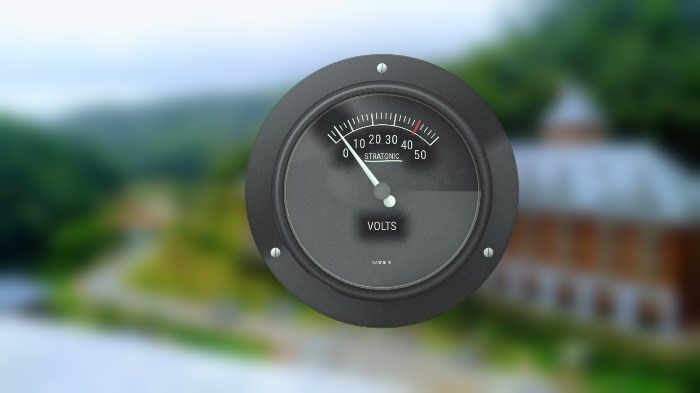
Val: 4 V
